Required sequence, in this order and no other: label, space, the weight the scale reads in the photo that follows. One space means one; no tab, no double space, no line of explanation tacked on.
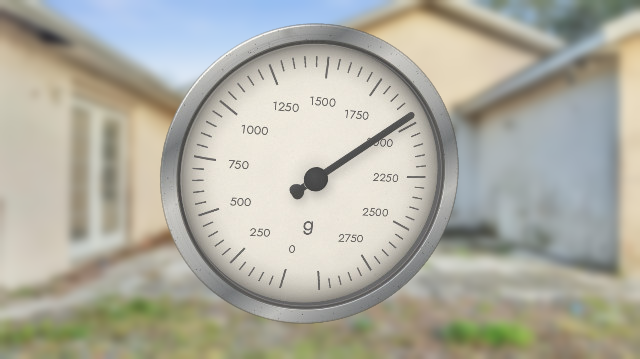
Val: 1950 g
